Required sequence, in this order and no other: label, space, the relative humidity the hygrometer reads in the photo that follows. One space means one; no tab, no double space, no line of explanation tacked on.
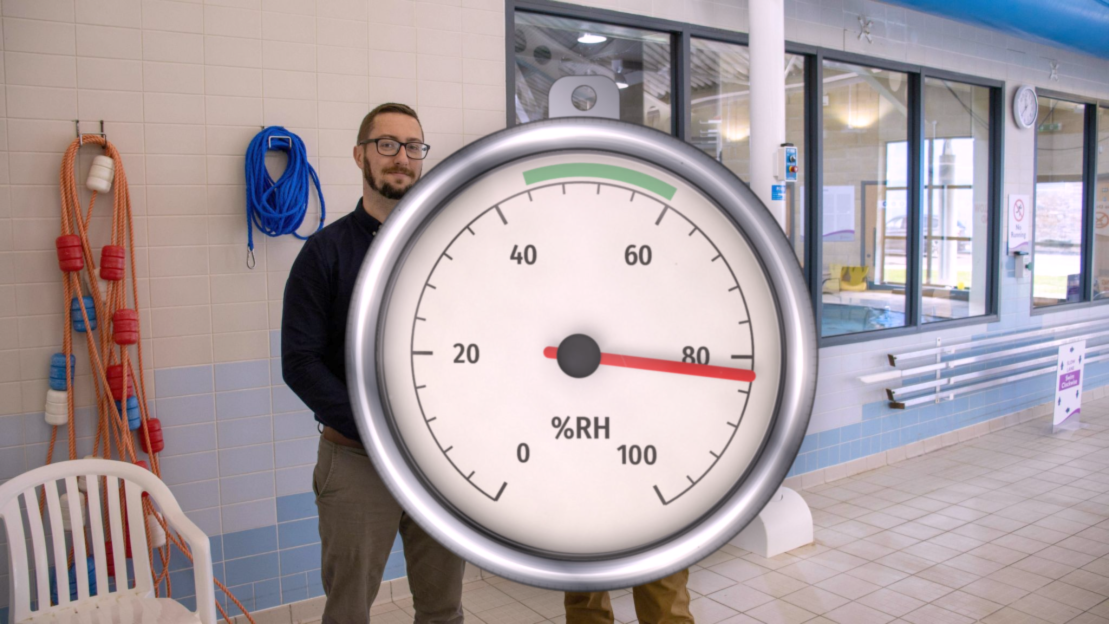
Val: 82 %
